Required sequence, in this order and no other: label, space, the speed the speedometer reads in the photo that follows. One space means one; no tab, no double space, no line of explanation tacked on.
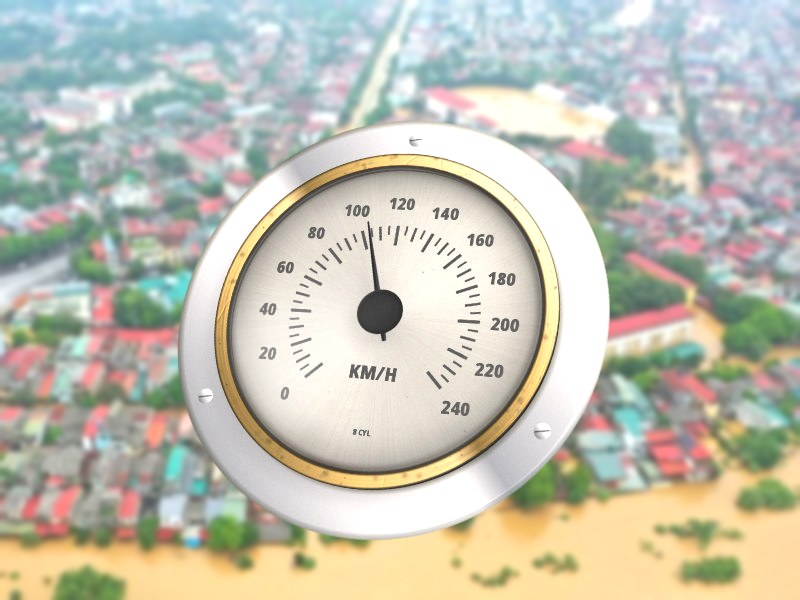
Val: 105 km/h
